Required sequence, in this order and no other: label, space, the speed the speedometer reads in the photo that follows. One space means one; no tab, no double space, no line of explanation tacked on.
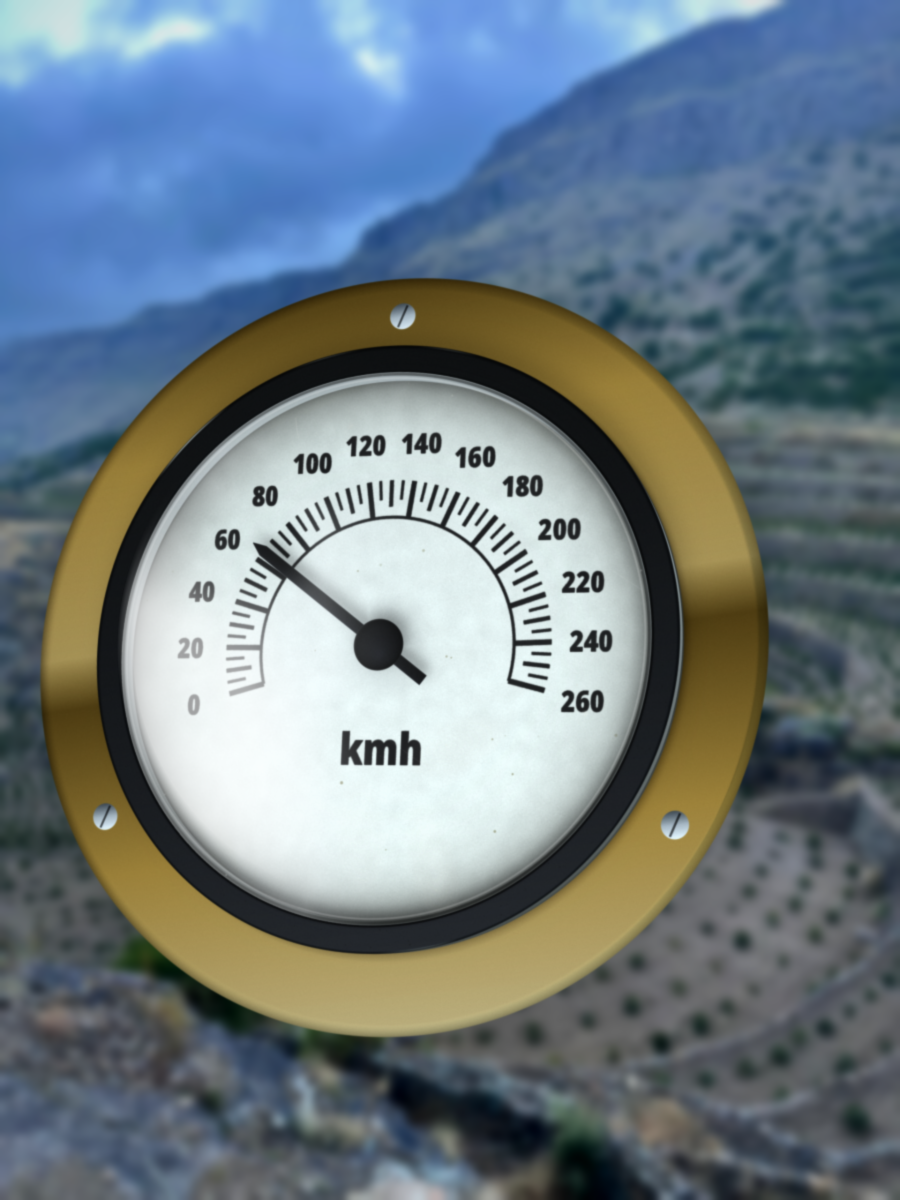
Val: 65 km/h
